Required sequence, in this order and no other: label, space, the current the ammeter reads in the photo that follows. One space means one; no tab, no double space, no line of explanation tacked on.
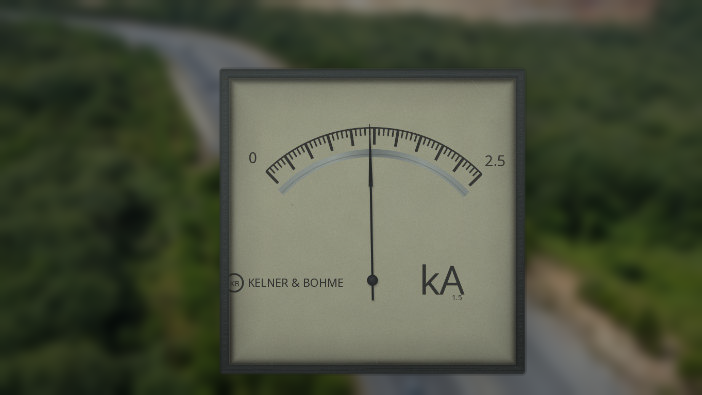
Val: 1.2 kA
